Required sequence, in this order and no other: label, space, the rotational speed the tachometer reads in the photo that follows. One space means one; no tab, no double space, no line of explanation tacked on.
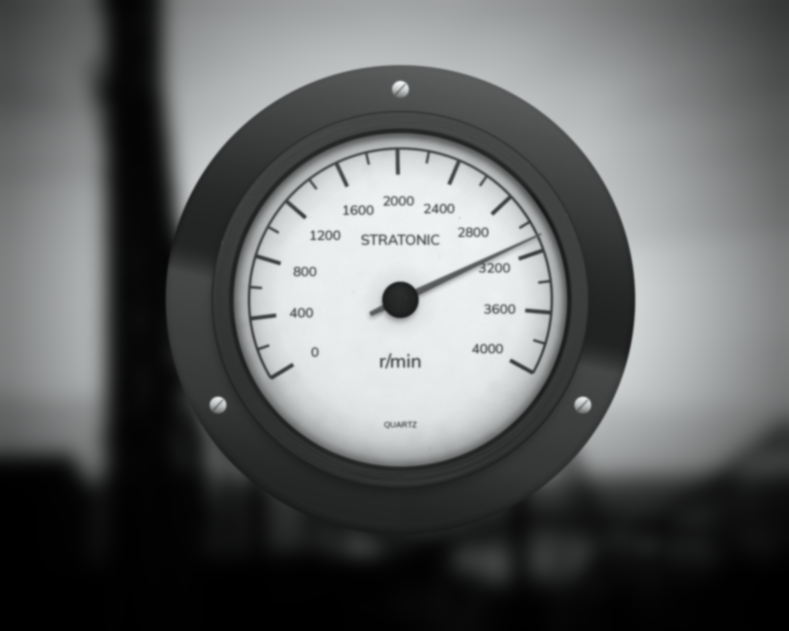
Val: 3100 rpm
